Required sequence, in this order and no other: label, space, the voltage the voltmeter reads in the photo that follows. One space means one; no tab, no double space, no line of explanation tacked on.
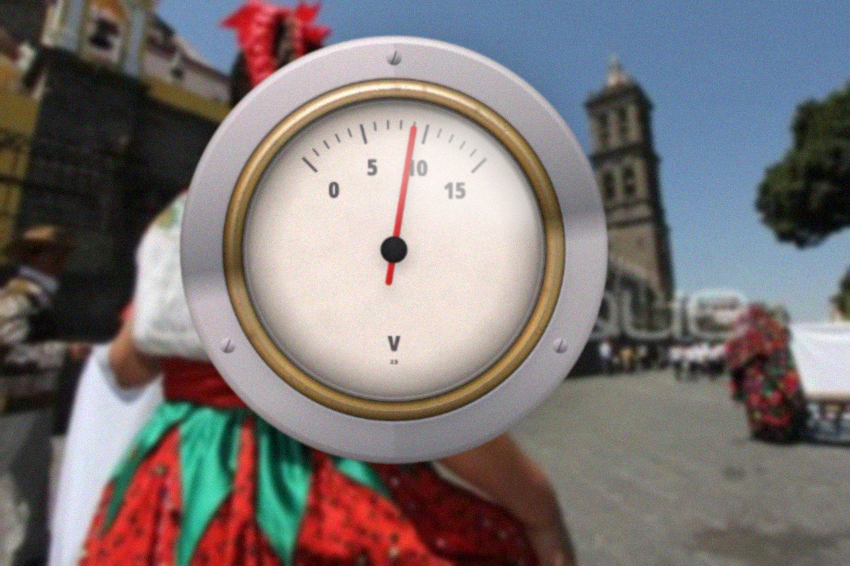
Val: 9 V
